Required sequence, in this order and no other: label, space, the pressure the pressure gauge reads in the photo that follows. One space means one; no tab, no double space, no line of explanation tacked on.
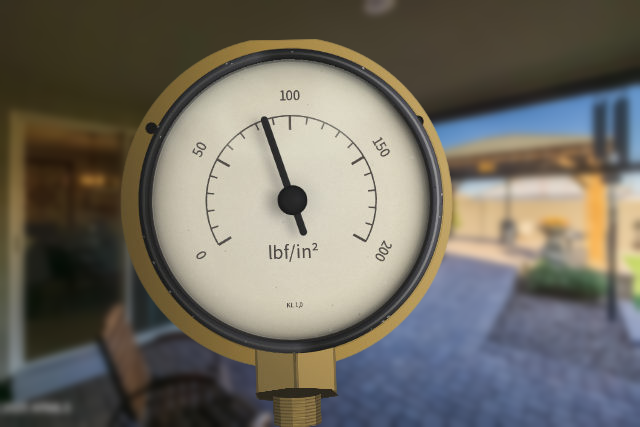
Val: 85 psi
